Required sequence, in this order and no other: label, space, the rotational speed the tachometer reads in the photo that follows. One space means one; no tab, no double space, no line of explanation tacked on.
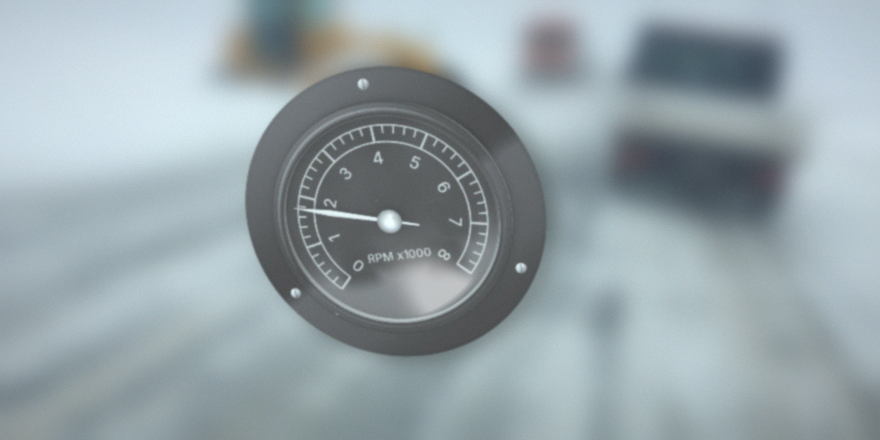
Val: 1800 rpm
